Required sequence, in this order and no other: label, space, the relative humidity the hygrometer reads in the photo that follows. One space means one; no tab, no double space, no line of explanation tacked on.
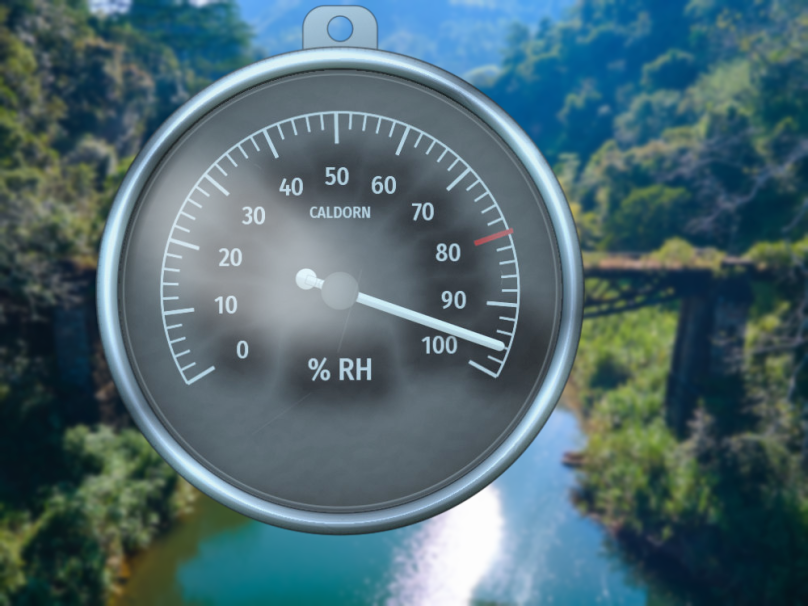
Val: 96 %
